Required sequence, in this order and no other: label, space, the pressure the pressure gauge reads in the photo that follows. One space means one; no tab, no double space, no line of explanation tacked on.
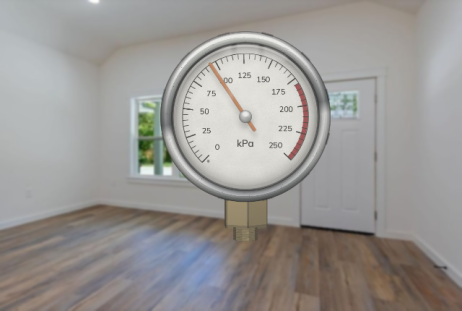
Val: 95 kPa
